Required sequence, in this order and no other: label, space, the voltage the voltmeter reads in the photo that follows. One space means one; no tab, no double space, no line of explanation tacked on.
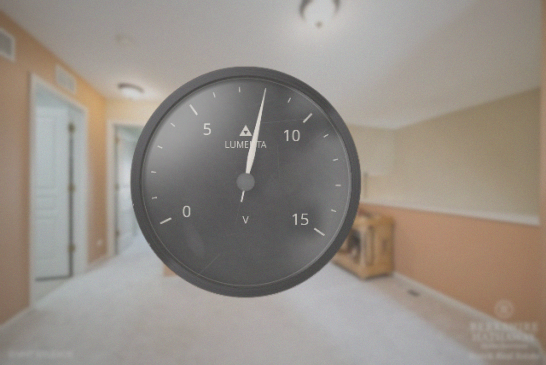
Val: 8 V
